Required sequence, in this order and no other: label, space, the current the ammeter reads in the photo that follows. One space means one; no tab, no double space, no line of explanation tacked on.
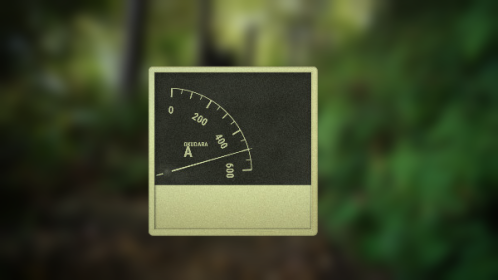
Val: 500 A
